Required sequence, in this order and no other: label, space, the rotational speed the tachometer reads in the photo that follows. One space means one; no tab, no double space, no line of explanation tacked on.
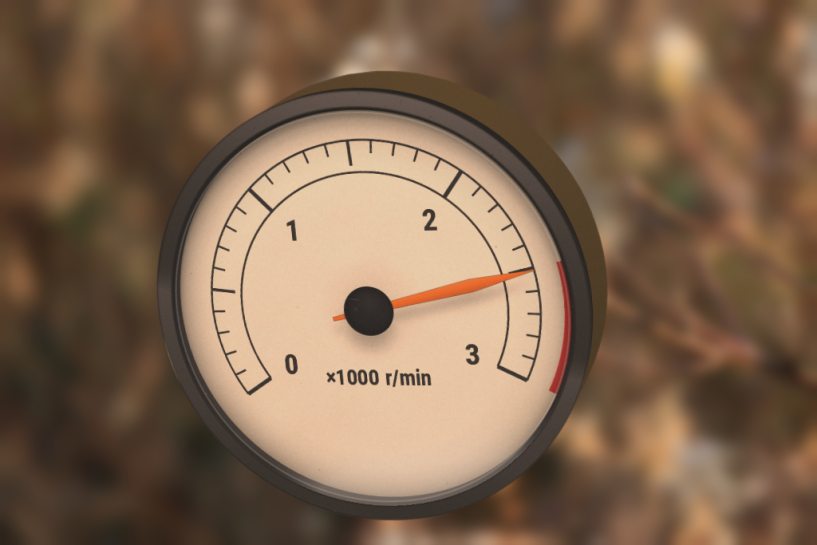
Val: 2500 rpm
